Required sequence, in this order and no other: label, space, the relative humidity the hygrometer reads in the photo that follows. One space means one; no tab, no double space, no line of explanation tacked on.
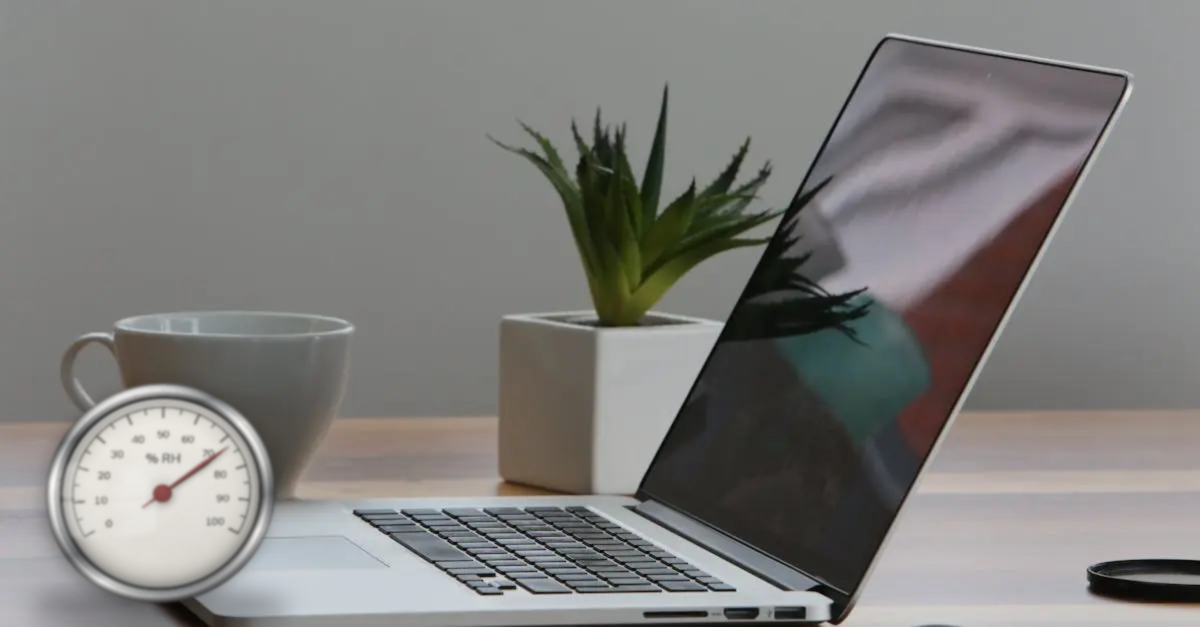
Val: 72.5 %
